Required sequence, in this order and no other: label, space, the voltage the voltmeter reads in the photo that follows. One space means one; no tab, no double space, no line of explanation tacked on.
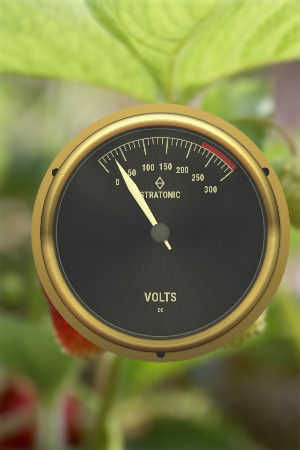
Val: 30 V
